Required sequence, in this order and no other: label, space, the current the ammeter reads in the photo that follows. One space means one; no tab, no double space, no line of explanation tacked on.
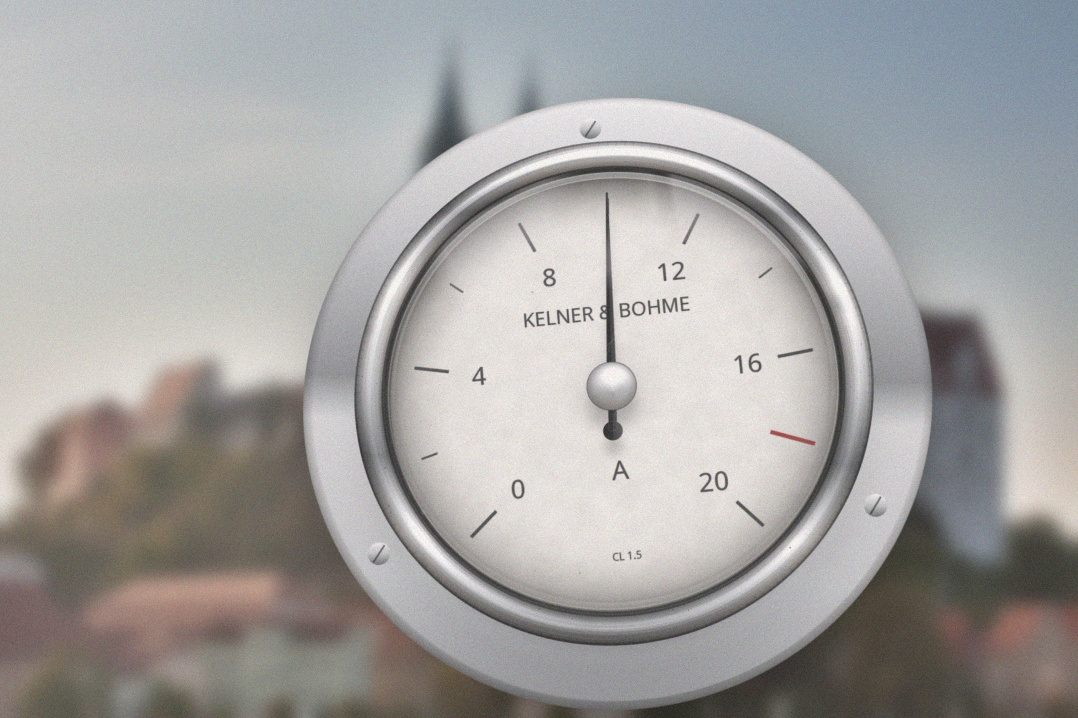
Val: 10 A
